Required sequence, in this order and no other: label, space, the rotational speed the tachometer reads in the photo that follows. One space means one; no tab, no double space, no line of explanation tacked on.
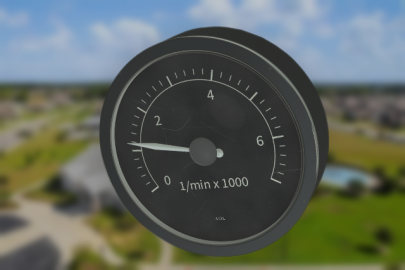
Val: 1200 rpm
